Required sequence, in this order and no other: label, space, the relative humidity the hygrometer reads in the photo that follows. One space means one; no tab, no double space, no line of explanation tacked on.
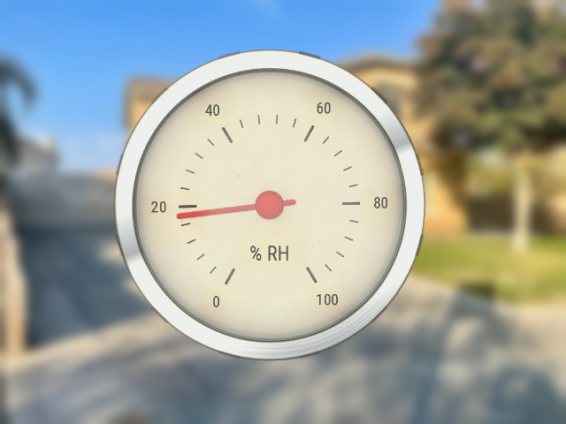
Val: 18 %
